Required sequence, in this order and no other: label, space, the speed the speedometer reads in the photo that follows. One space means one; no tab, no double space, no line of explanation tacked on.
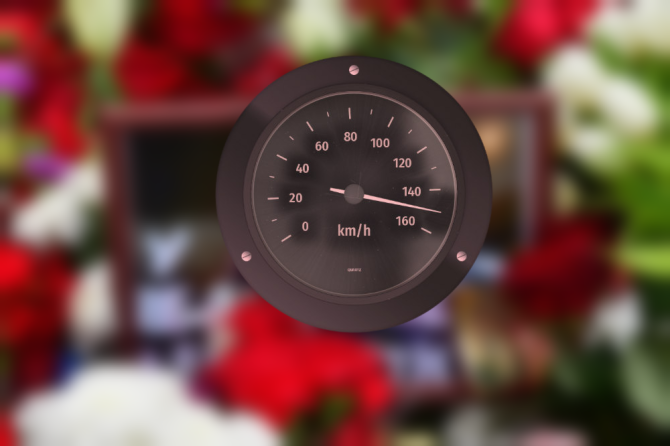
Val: 150 km/h
